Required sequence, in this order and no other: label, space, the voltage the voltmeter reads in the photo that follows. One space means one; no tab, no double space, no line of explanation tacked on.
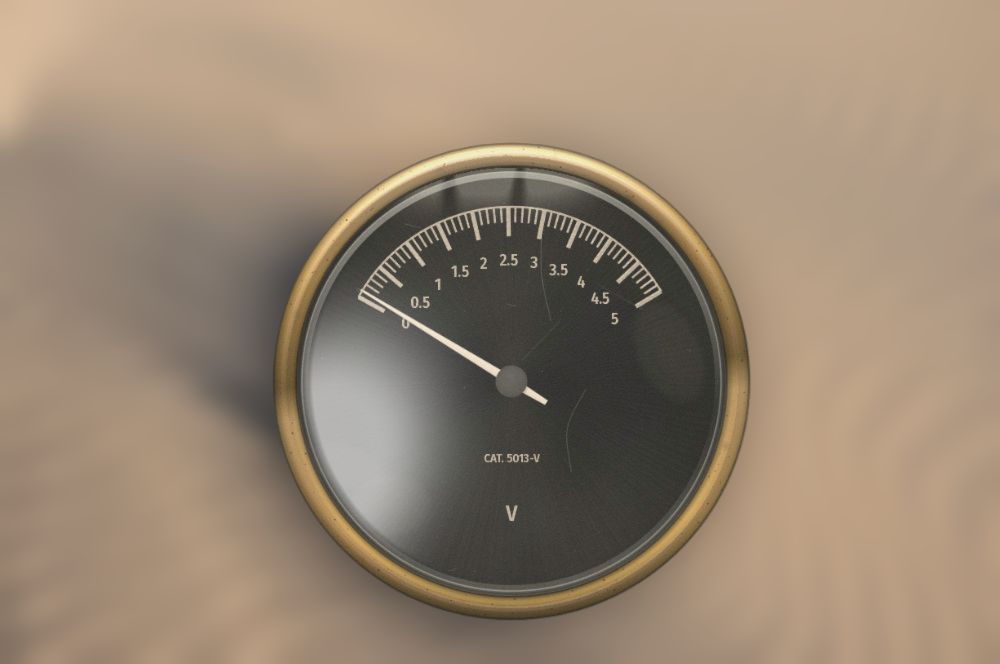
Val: 0.1 V
